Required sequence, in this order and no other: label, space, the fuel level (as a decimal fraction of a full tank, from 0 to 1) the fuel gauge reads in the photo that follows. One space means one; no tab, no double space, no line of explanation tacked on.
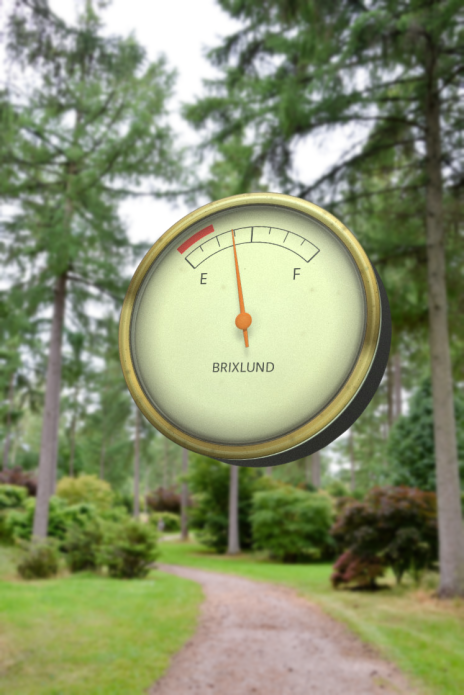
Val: 0.375
